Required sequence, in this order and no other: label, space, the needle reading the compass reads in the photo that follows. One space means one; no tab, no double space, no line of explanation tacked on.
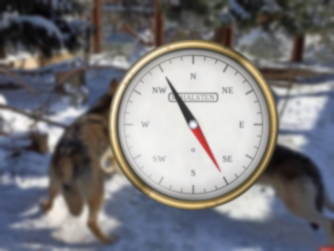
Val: 150 °
